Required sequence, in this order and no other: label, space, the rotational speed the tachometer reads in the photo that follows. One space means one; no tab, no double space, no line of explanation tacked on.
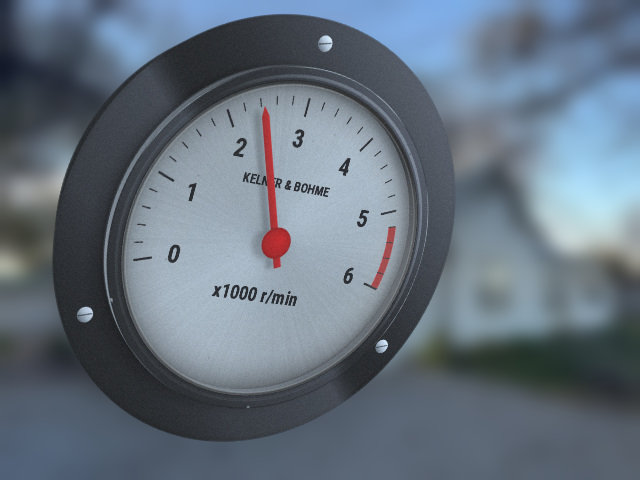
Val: 2400 rpm
